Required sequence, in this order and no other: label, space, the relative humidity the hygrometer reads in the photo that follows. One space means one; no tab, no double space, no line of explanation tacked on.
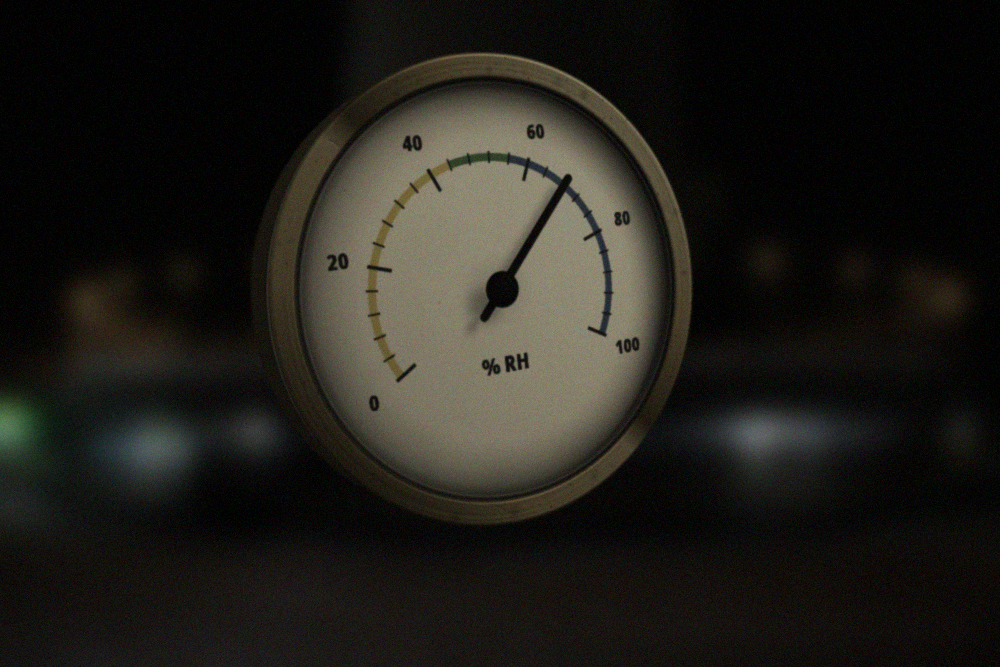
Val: 68 %
